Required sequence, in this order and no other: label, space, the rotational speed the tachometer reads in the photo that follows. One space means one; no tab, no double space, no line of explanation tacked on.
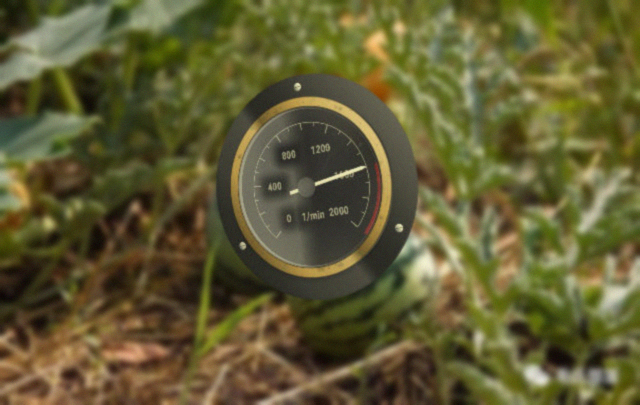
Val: 1600 rpm
